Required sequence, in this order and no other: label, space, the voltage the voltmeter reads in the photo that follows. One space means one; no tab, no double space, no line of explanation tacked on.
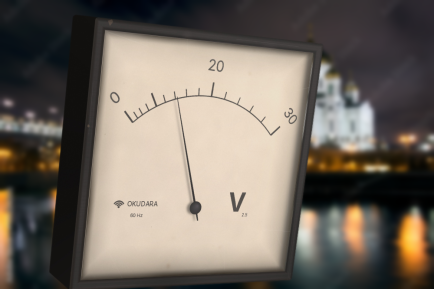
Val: 14 V
